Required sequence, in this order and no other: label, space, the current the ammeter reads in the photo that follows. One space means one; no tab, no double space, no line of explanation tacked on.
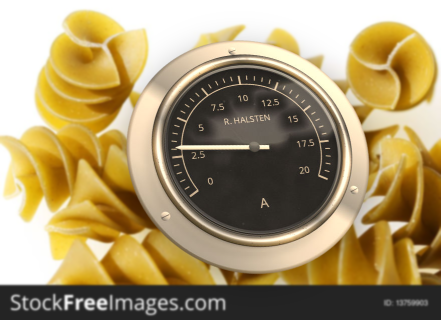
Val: 3 A
